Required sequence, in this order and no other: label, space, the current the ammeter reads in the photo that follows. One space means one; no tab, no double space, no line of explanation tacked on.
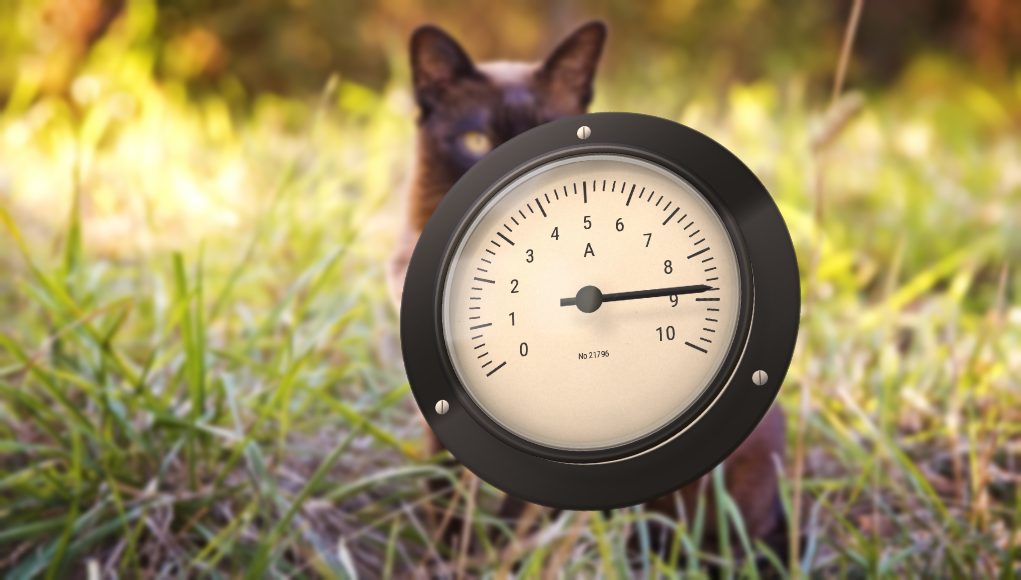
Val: 8.8 A
